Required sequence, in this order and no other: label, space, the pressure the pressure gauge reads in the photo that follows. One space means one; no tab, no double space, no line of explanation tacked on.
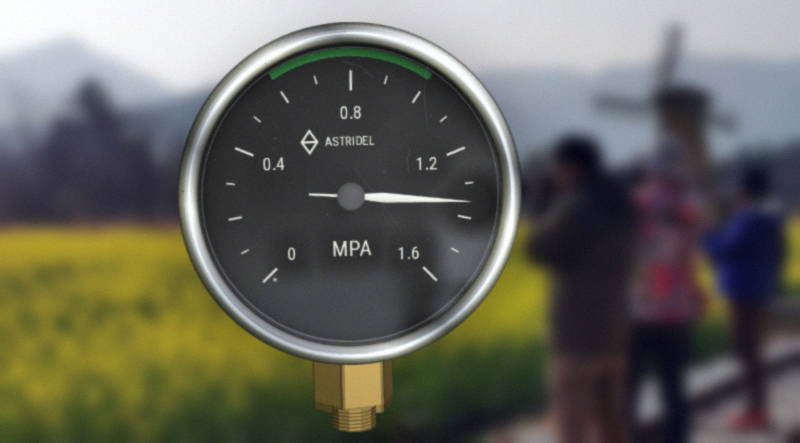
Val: 1.35 MPa
